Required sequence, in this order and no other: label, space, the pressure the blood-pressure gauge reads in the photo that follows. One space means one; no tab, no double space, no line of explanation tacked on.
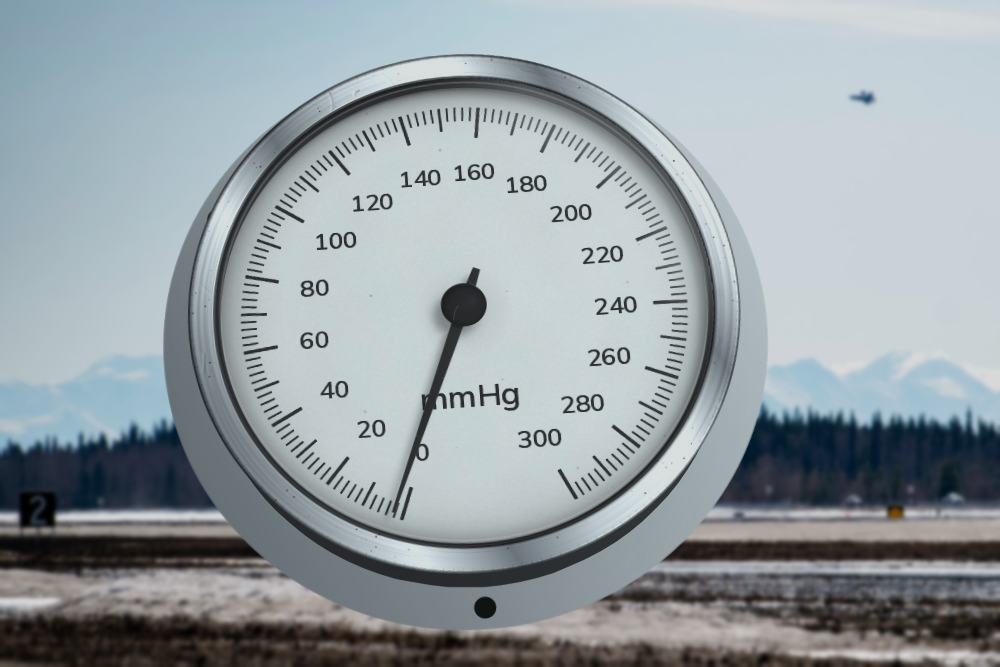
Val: 2 mmHg
